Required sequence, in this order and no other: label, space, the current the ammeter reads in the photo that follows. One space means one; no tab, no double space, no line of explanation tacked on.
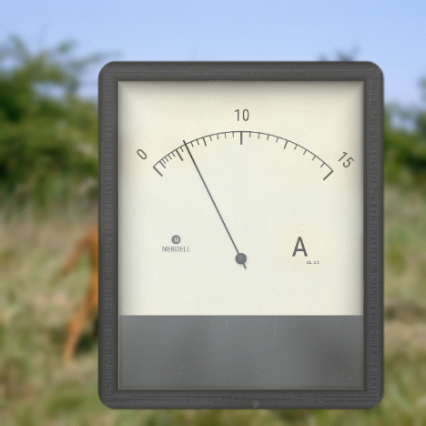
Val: 6 A
